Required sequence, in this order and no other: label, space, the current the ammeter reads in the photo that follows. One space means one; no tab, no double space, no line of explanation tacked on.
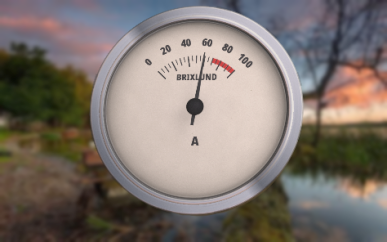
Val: 60 A
